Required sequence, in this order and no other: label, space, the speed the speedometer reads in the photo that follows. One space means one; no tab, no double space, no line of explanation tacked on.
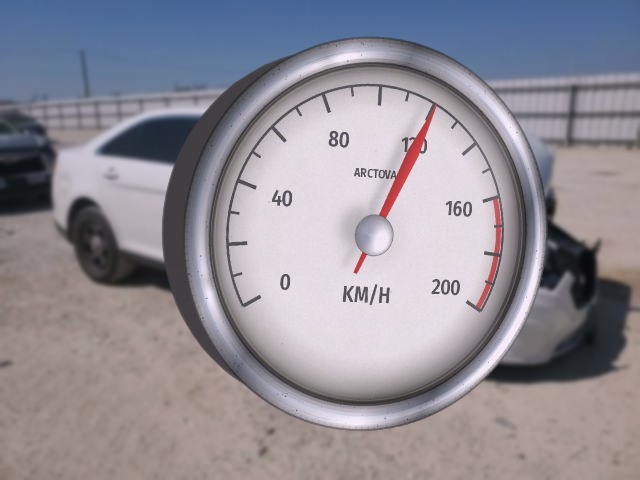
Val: 120 km/h
